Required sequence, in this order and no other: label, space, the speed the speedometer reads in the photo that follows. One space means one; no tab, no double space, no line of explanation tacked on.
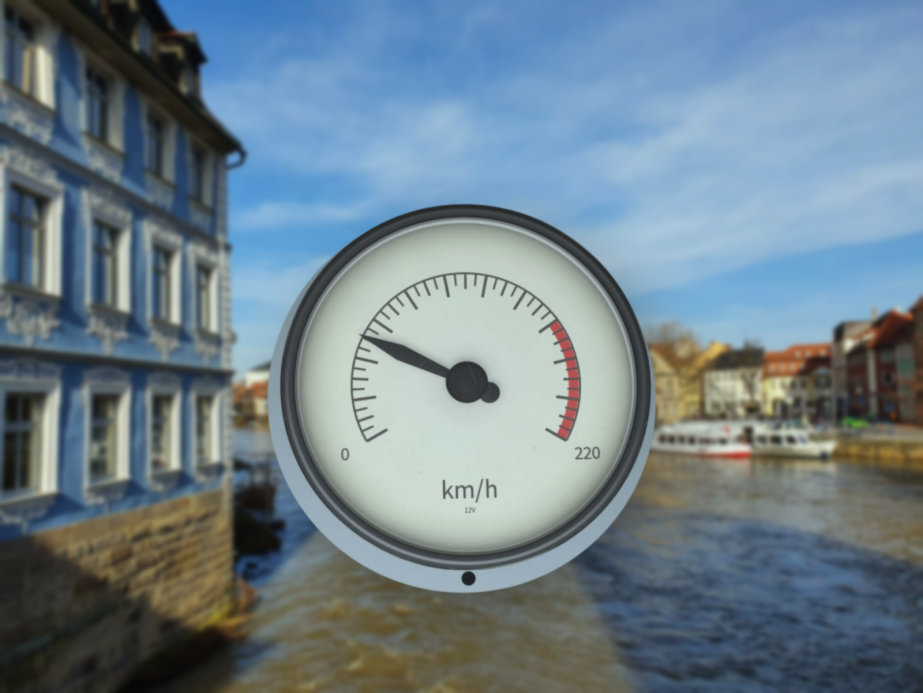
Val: 50 km/h
